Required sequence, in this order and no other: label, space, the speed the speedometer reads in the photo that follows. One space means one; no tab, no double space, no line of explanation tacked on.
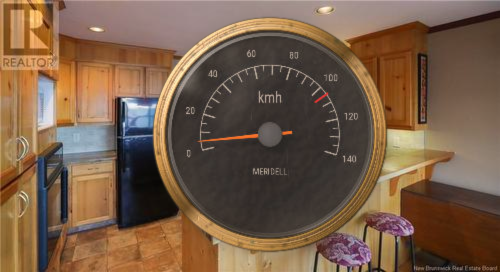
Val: 5 km/h
